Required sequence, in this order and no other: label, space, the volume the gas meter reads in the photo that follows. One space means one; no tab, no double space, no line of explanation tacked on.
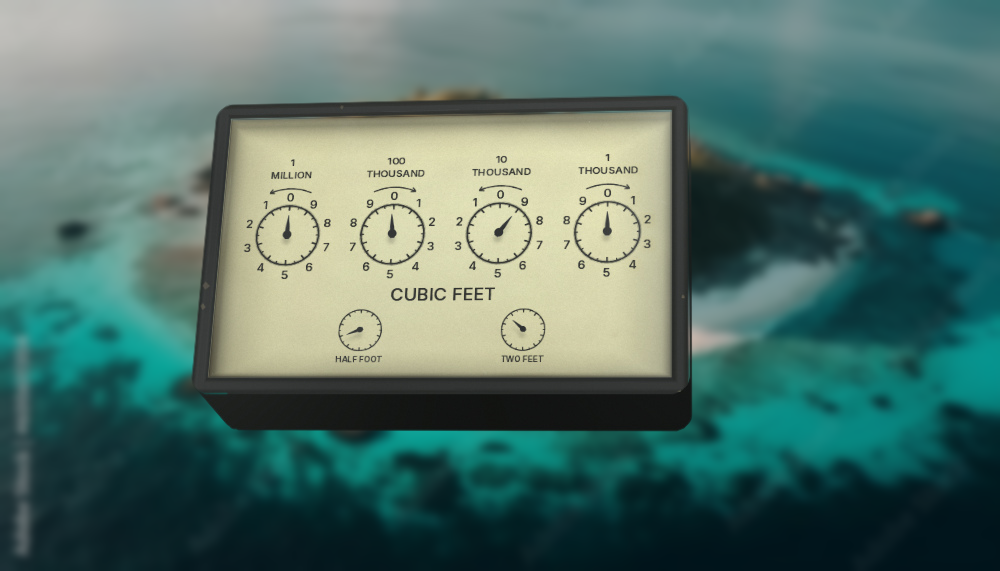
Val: 999000 ft³
